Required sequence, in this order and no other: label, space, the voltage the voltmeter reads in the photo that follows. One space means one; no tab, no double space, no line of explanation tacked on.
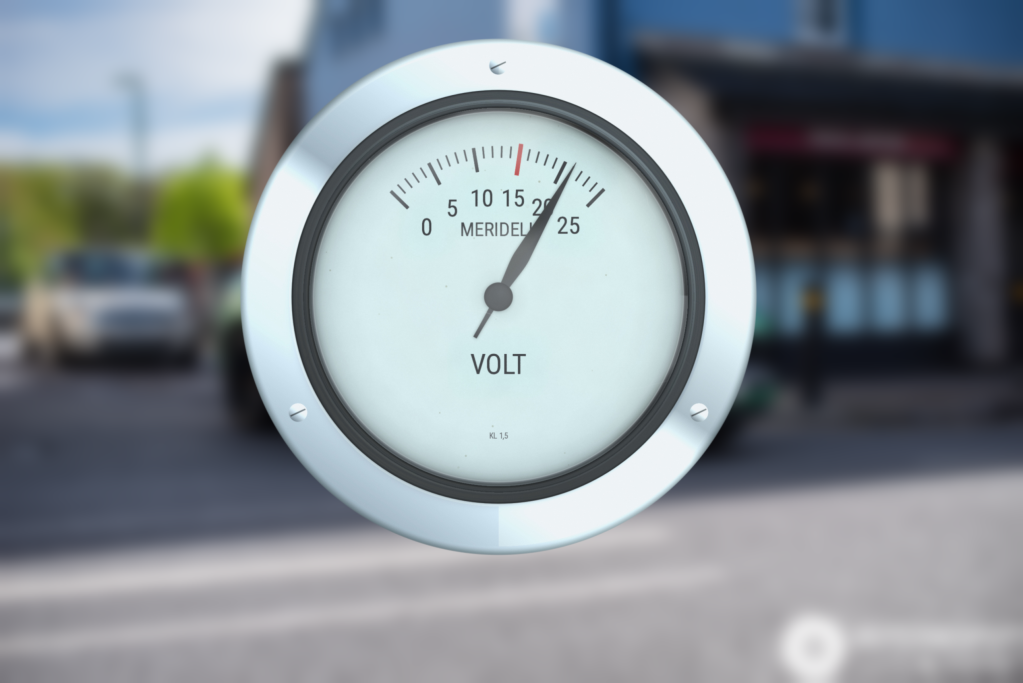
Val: 21 V
